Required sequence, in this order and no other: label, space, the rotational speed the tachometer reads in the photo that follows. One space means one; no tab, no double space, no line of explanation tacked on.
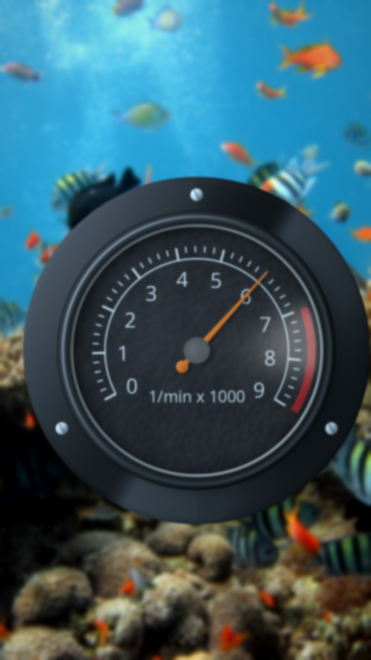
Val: 6000 rpm
